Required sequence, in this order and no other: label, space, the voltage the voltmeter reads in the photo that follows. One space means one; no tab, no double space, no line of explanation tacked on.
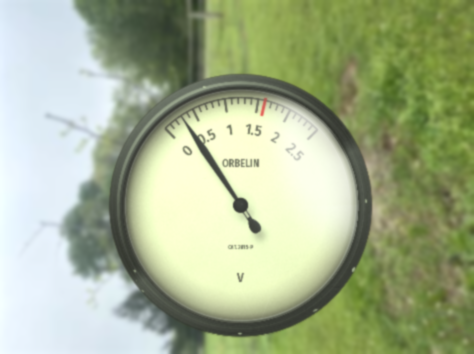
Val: 0.3 V
